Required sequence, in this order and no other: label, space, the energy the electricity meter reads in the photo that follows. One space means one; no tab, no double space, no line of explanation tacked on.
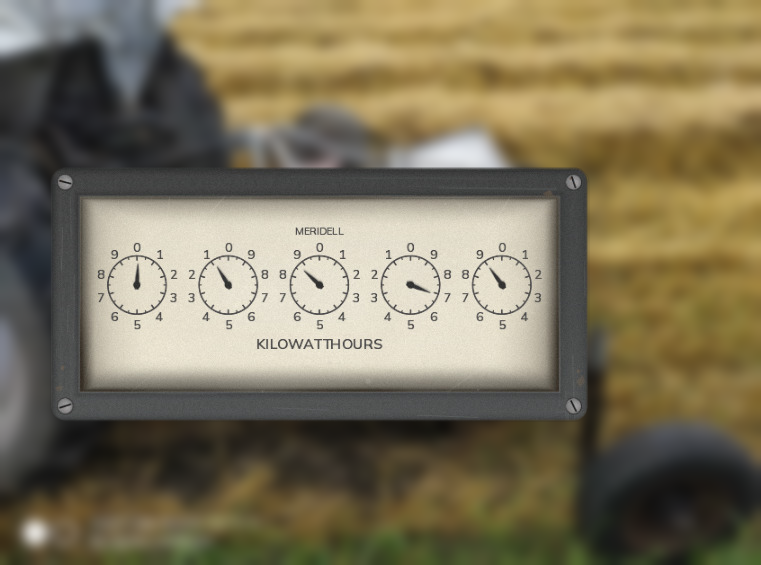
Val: 869 kWh
